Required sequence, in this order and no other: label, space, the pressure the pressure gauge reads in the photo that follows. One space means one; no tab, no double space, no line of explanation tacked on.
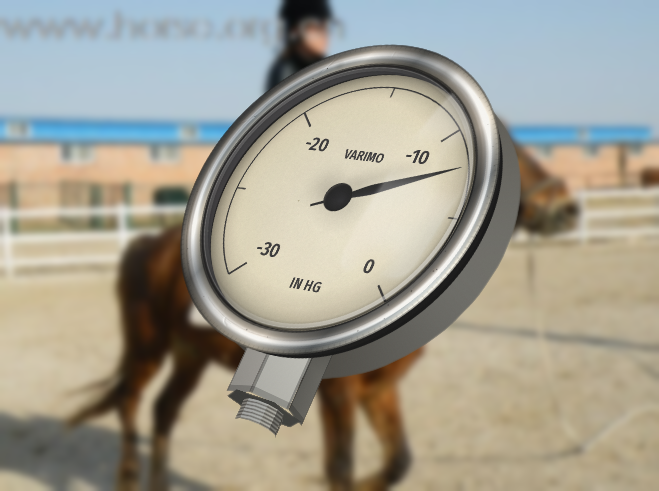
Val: -7.5 inHg
